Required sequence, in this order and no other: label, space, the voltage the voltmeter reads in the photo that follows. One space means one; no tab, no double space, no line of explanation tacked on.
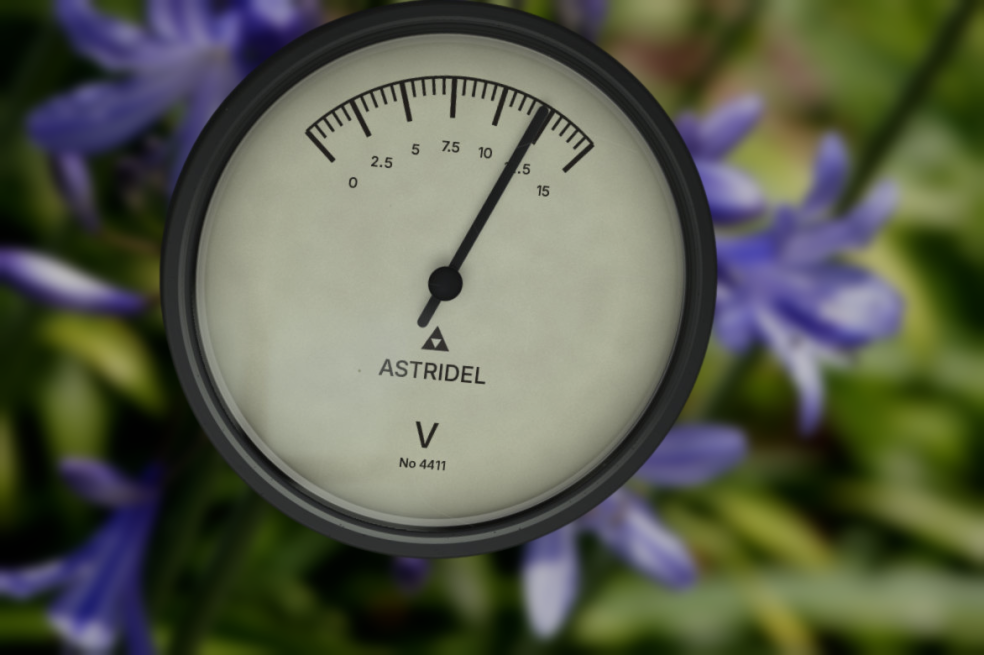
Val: 12 V
